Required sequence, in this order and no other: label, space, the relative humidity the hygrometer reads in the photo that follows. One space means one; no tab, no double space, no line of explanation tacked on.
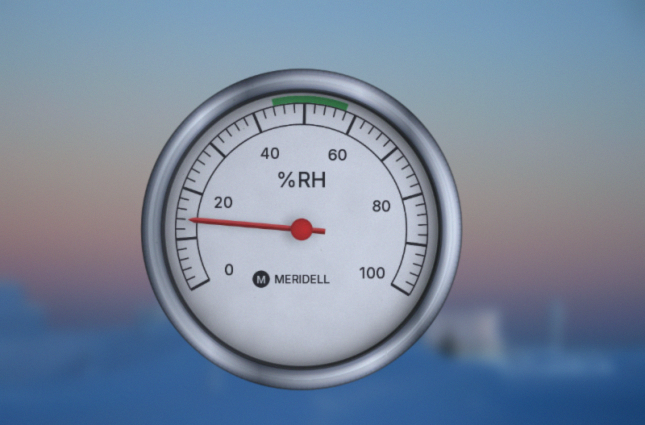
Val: 14 %
